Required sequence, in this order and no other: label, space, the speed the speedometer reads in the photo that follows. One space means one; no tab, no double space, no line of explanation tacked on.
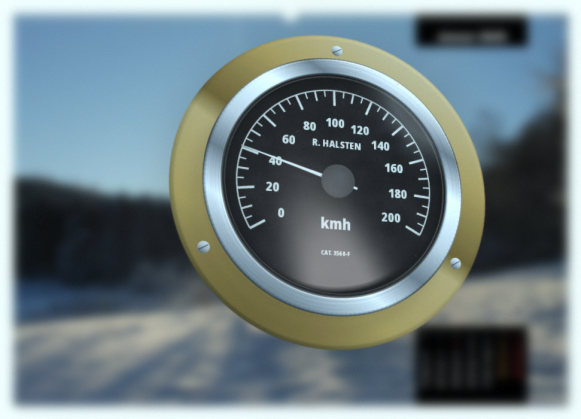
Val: 40 km/h
